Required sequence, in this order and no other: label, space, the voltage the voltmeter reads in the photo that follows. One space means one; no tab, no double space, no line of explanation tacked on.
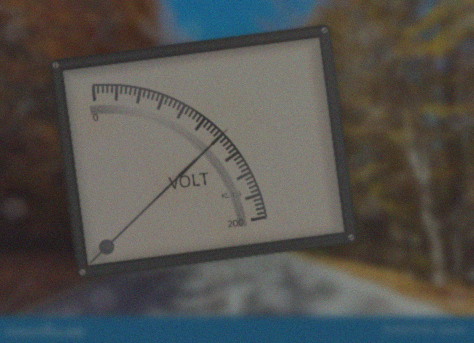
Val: 120 V
